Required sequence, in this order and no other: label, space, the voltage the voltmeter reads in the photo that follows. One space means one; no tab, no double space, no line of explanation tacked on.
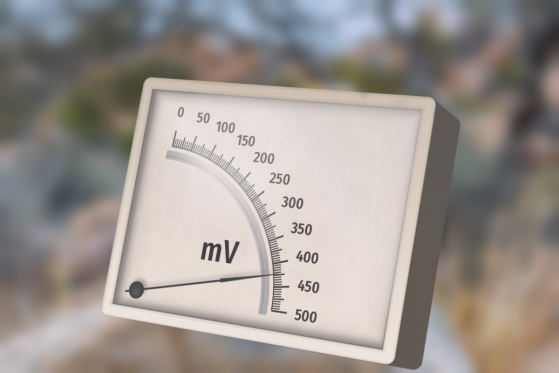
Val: 425 mV
